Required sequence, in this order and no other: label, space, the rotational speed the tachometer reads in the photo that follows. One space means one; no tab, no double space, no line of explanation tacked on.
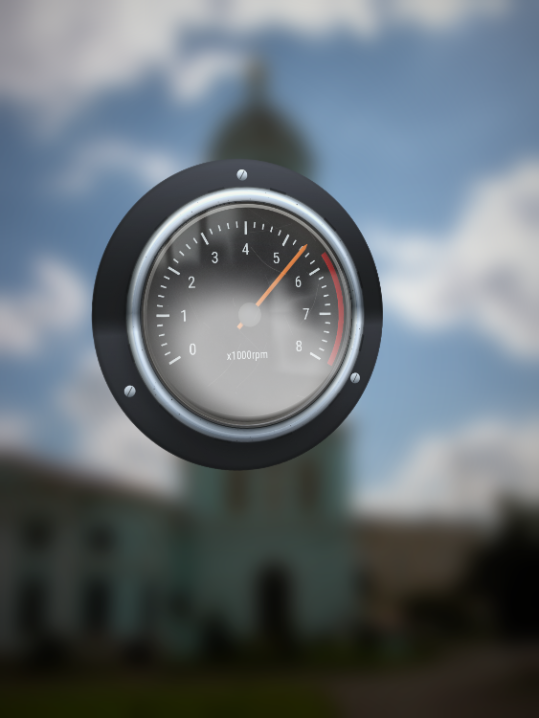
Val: 5400 rpm
